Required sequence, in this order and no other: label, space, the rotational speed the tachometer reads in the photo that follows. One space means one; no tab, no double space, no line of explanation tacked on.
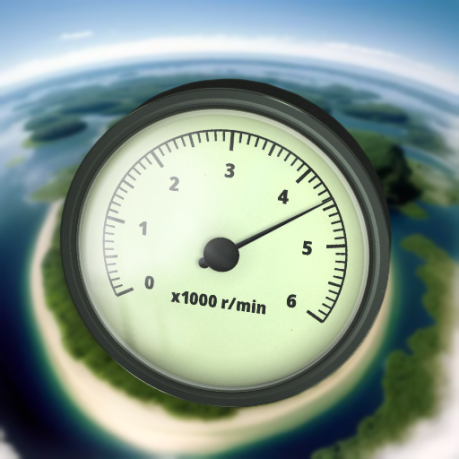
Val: 4400 rpm
